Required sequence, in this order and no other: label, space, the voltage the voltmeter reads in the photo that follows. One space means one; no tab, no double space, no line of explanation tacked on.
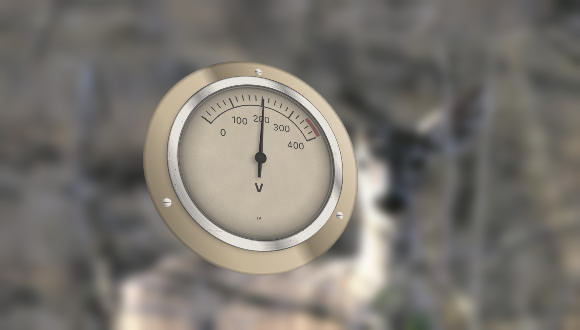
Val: 200 V
